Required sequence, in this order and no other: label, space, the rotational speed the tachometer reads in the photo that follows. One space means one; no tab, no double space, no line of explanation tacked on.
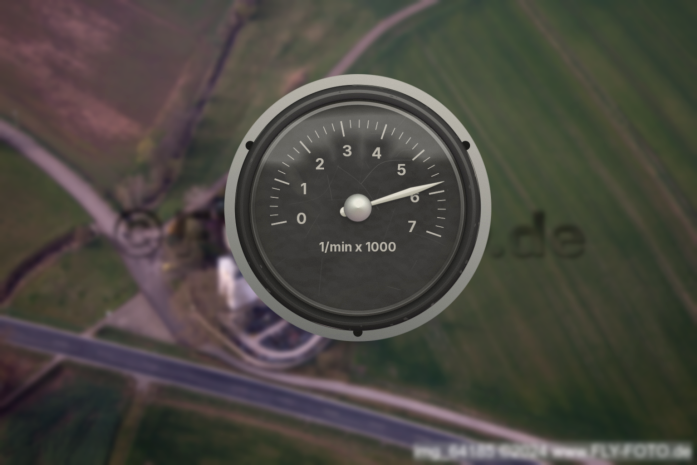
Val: 5800 rpm
